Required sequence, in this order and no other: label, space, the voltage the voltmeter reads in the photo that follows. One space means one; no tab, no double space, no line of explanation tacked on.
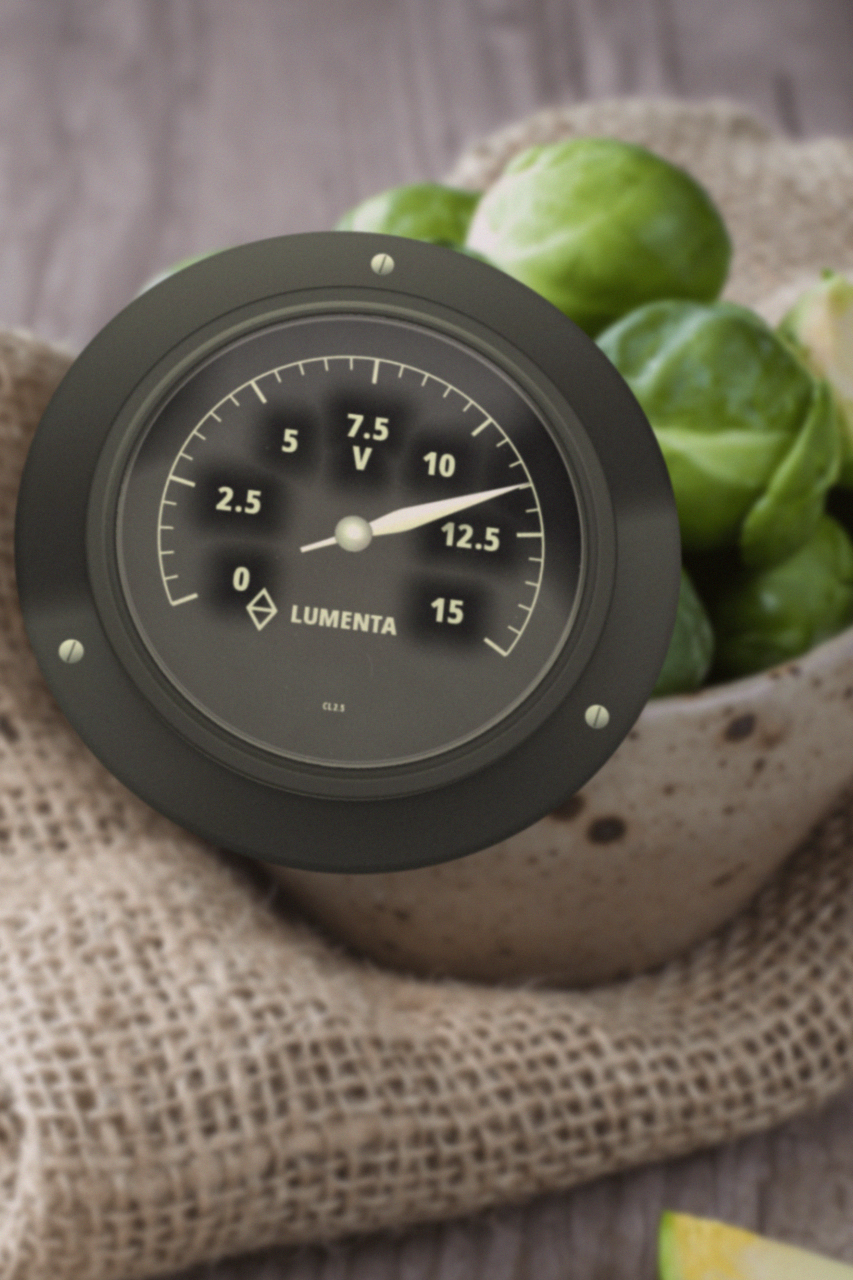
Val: 11.5 V
